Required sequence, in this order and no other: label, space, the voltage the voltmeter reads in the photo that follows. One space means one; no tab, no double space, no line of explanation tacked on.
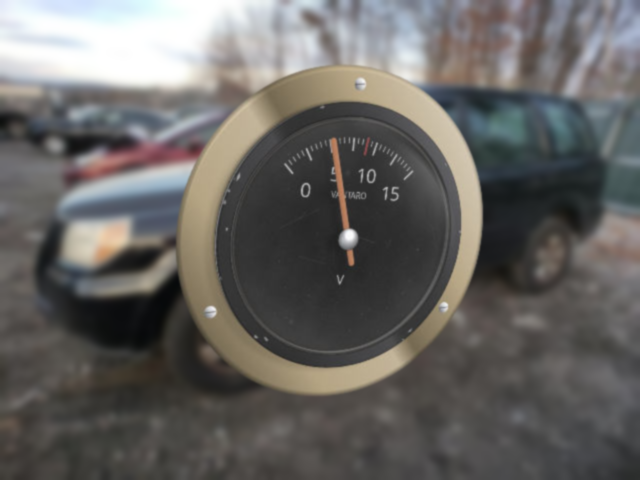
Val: 5 V
